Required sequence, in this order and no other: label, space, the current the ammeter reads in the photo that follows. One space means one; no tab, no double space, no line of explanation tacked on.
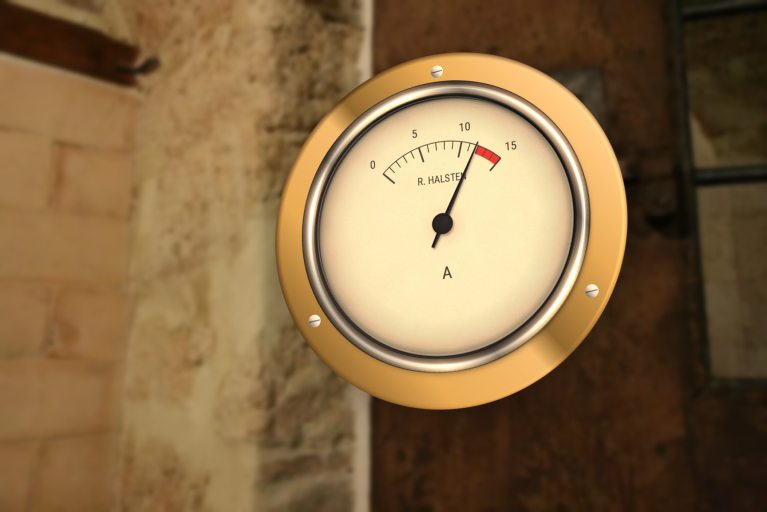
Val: 12 A
